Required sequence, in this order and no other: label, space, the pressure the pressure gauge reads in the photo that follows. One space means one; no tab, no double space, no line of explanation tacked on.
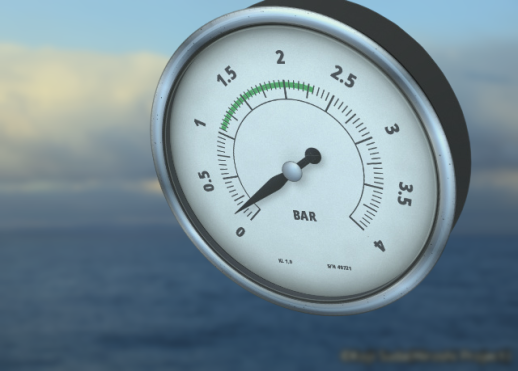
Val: 0.15 bar
